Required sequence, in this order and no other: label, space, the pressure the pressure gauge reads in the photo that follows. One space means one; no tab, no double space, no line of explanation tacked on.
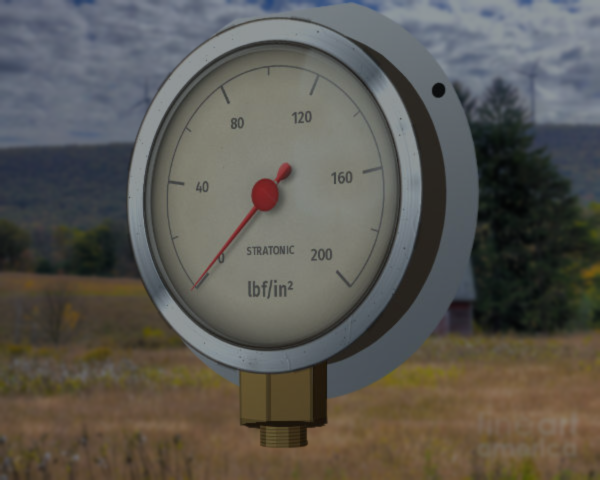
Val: 0 psi
